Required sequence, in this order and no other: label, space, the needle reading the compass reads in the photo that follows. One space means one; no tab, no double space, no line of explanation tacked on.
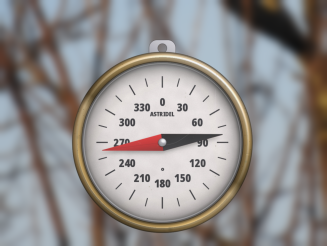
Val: 262.5 °
